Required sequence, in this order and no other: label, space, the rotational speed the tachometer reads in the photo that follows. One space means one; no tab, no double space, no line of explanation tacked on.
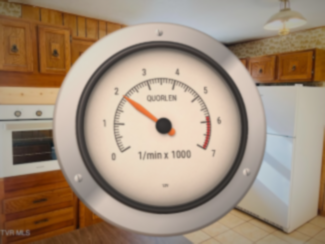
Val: 2000 rpm
